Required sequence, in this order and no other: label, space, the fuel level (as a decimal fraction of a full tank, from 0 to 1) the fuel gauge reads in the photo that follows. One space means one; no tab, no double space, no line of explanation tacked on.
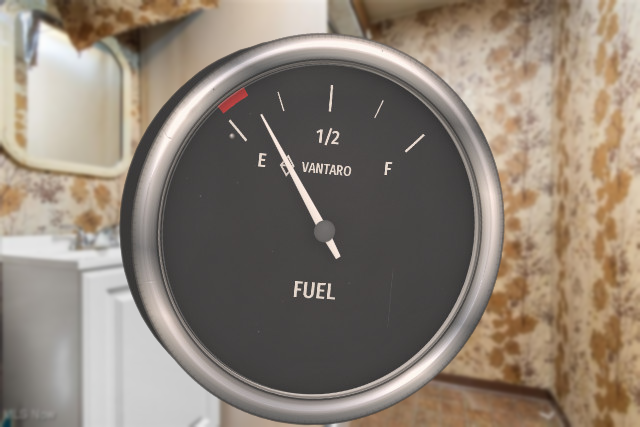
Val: 0.125
